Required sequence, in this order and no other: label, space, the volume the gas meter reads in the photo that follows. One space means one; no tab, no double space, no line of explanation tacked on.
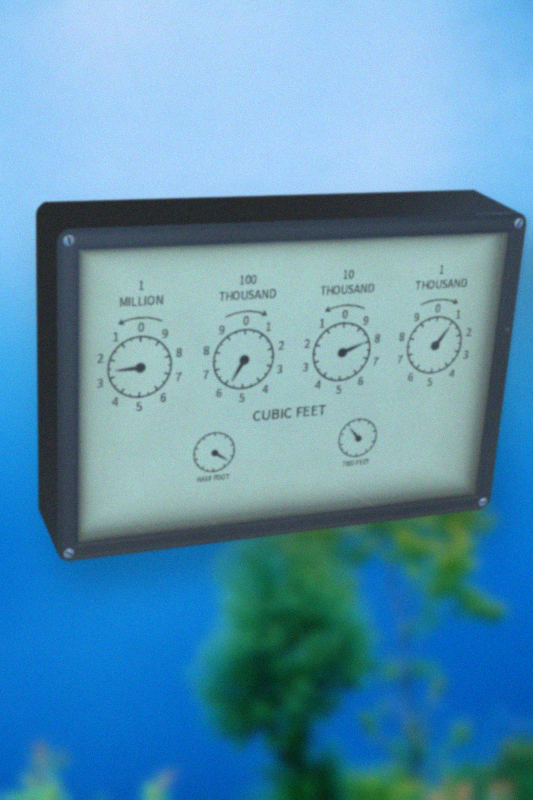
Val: 258100 ft³
